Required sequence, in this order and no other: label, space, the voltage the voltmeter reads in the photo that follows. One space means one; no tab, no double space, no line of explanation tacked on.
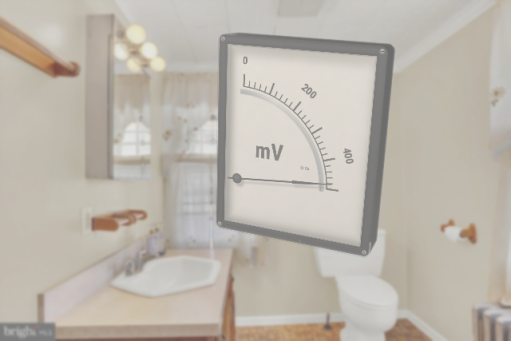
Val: 480 mV
